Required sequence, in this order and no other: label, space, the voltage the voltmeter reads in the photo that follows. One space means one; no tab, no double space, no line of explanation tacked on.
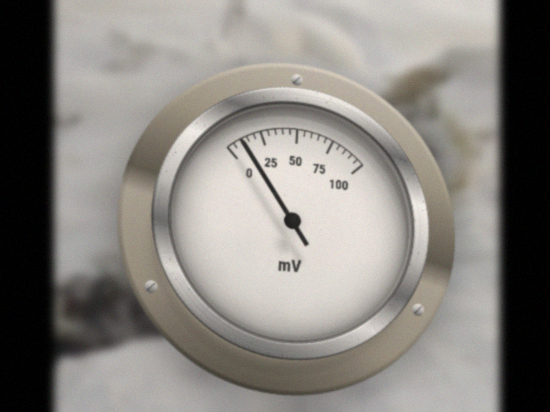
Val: 10 mV
